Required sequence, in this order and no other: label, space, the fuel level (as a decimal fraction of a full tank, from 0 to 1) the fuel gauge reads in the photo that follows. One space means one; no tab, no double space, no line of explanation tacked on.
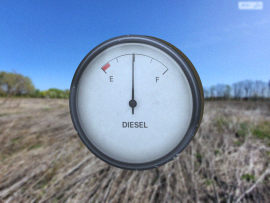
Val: 0.5
